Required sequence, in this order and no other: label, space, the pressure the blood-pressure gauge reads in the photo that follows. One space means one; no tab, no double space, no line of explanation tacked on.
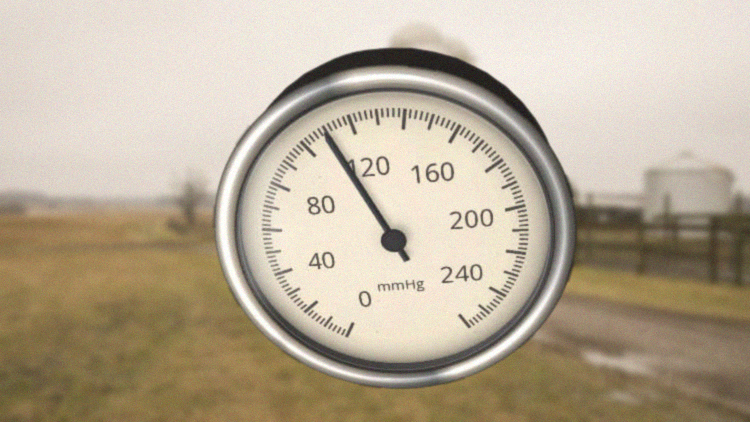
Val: 110 mmHg
